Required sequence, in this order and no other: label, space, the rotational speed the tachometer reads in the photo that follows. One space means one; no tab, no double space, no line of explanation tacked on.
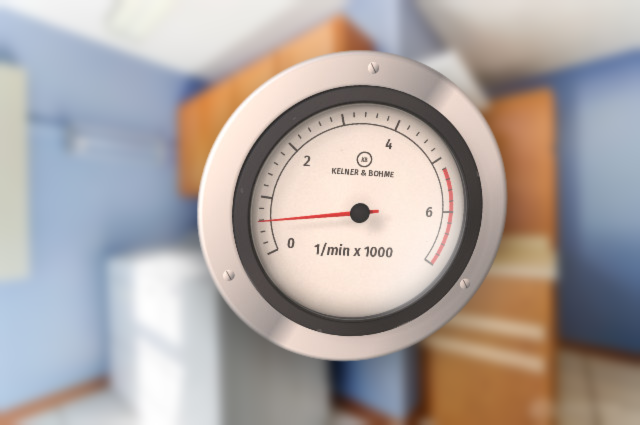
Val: 600 rpm
